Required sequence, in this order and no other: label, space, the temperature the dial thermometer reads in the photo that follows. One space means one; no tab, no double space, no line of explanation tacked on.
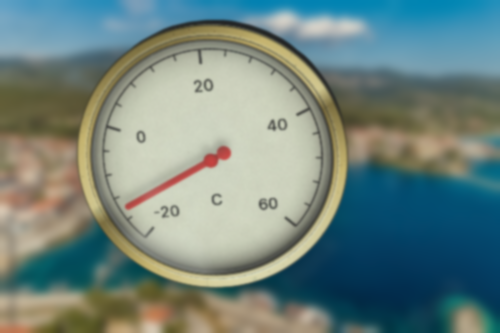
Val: -14 °C
